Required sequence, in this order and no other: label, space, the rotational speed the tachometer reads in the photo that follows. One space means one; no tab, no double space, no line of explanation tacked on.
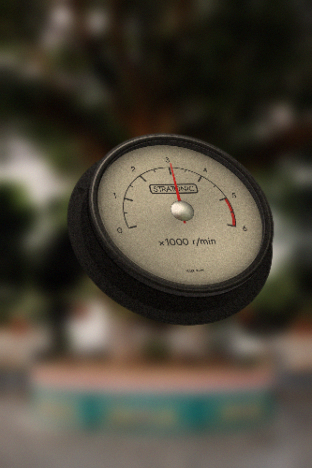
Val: 3000 rpm
